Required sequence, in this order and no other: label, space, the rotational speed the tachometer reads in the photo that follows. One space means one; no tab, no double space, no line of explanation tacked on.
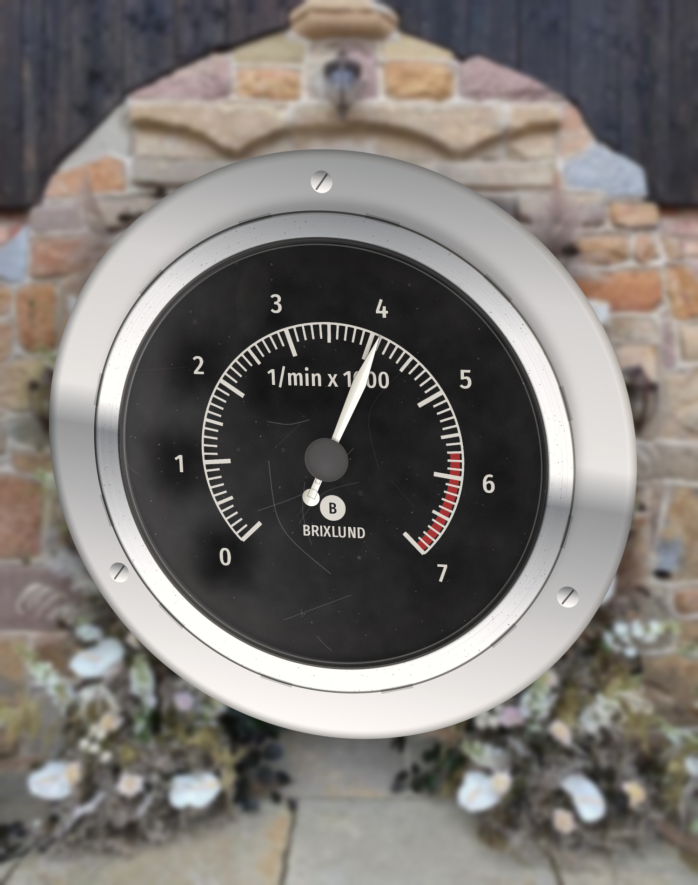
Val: 4100 rpm
